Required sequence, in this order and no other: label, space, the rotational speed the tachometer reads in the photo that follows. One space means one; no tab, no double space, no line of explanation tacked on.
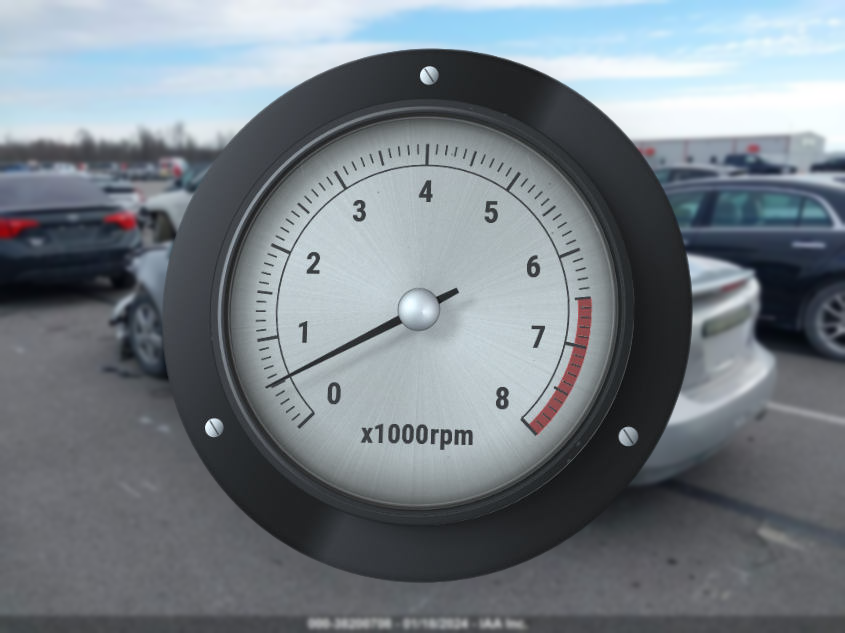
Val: 500 rpm
